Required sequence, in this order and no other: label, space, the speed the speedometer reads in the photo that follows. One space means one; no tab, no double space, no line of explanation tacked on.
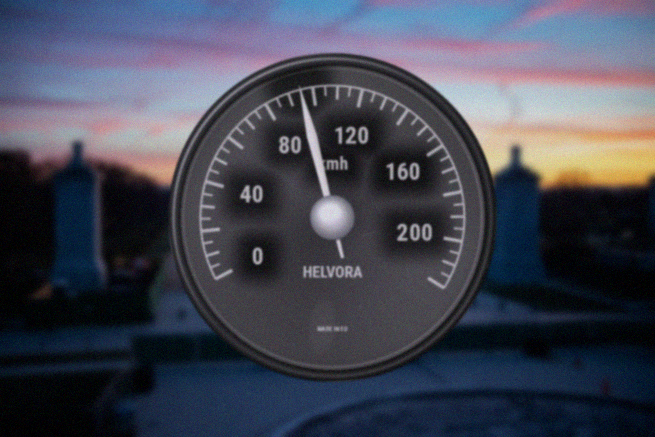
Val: 95 km/h
